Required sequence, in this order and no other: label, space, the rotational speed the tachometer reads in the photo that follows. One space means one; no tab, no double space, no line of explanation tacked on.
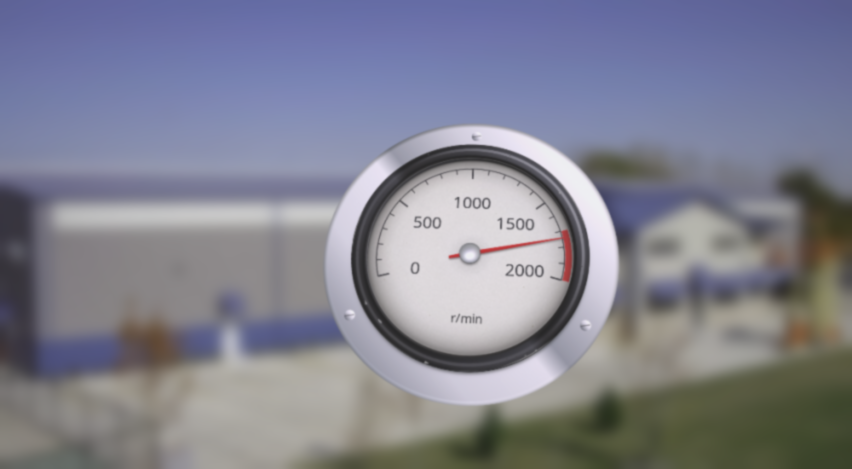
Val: 1750 rpm
